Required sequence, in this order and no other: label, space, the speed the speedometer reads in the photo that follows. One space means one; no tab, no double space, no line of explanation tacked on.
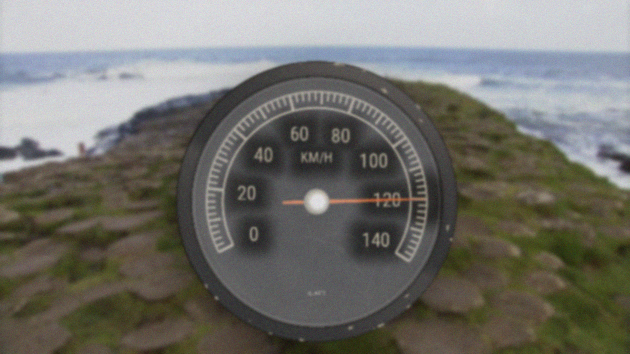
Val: 120 km/h
